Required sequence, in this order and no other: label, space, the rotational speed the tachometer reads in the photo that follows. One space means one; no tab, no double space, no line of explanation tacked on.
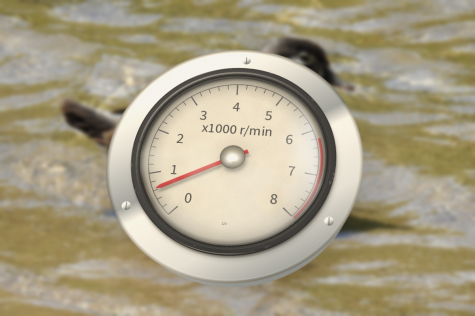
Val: 600 rpm
